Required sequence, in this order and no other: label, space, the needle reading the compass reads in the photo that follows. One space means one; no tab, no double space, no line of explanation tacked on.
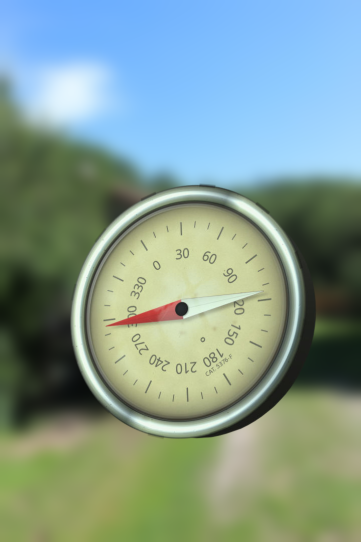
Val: 295 °
